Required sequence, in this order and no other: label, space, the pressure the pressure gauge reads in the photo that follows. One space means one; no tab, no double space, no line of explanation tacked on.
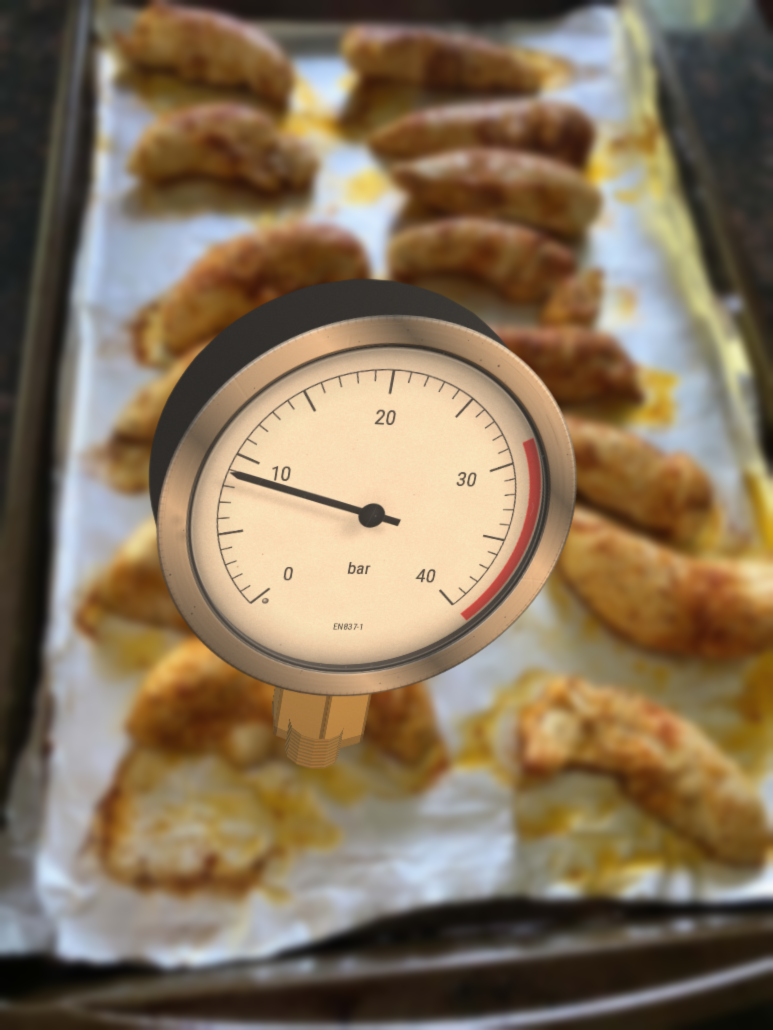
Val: 9 bar
